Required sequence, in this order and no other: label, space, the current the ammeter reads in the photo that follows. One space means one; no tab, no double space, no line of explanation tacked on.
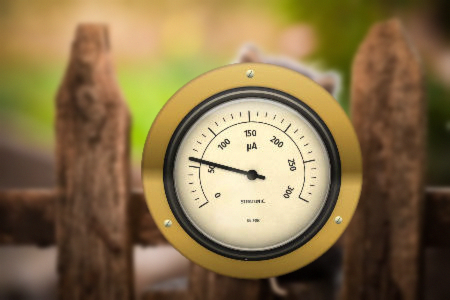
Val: 60 µA
